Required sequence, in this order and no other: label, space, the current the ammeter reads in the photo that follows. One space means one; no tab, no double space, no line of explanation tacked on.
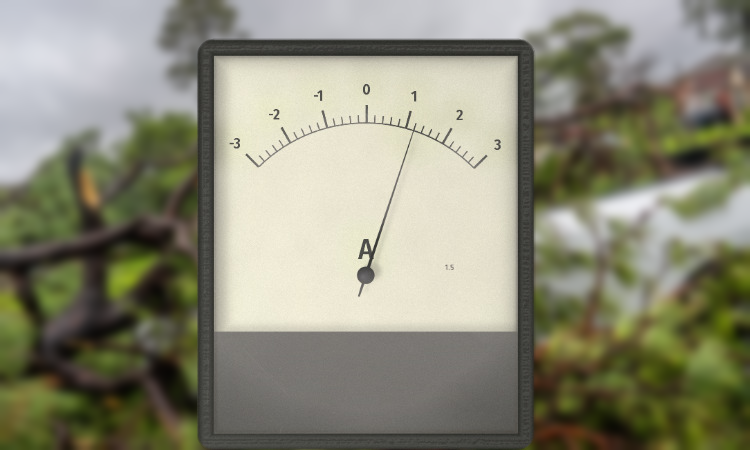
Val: 1.2 A
